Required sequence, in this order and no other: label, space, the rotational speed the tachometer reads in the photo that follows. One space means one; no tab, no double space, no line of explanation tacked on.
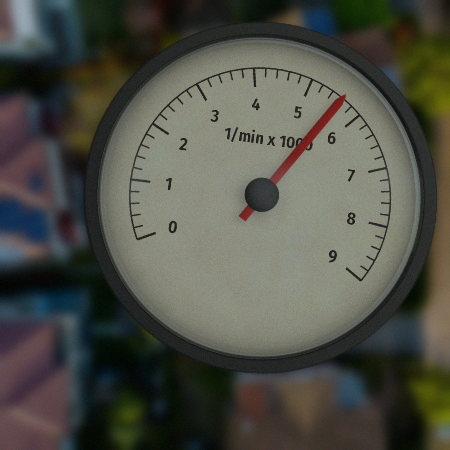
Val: 5600 rpm
